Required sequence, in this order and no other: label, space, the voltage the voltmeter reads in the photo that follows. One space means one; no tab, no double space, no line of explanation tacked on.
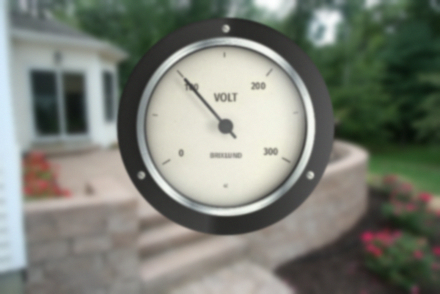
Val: 100 V
